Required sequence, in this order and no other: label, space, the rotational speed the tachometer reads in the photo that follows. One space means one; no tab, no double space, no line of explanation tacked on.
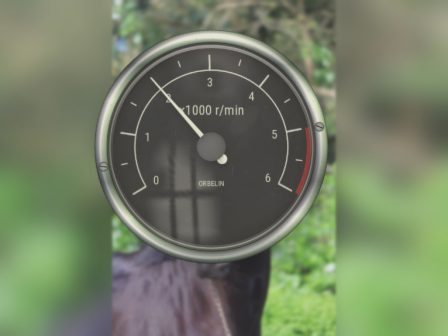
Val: 2000 rpm
